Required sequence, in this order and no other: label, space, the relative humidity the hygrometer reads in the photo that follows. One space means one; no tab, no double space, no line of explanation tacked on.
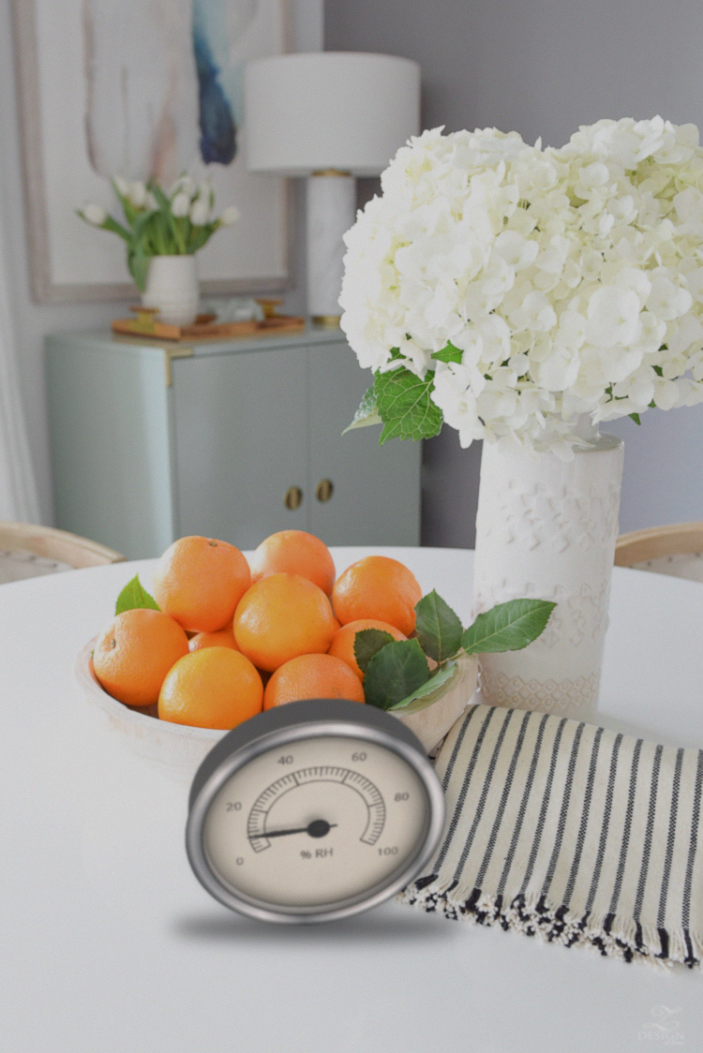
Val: 10 %
